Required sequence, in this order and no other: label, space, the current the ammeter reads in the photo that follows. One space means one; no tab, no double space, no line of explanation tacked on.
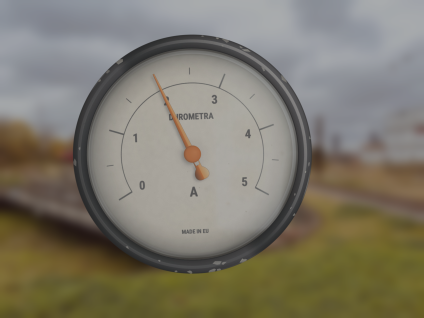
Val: 2 A
